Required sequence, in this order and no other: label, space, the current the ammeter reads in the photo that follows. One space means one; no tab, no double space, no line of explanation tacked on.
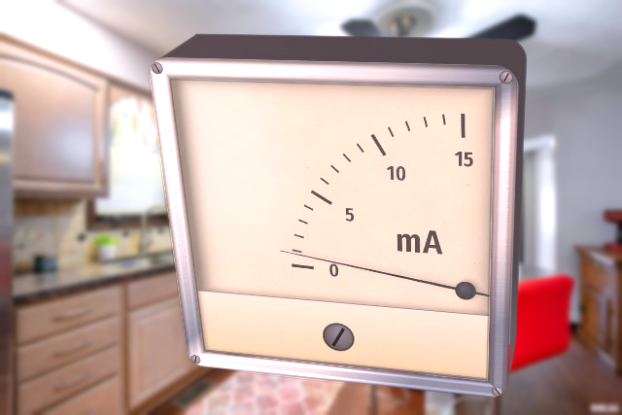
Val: 1 mA
